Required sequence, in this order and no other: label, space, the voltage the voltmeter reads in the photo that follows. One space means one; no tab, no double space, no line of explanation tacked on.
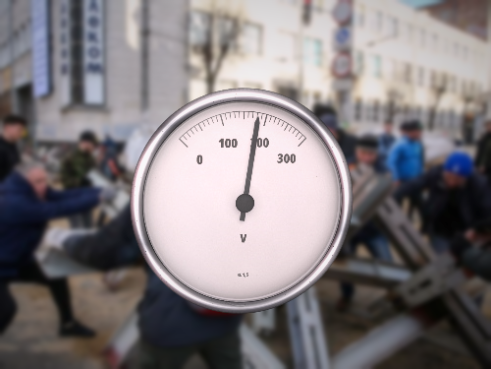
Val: 180 V
